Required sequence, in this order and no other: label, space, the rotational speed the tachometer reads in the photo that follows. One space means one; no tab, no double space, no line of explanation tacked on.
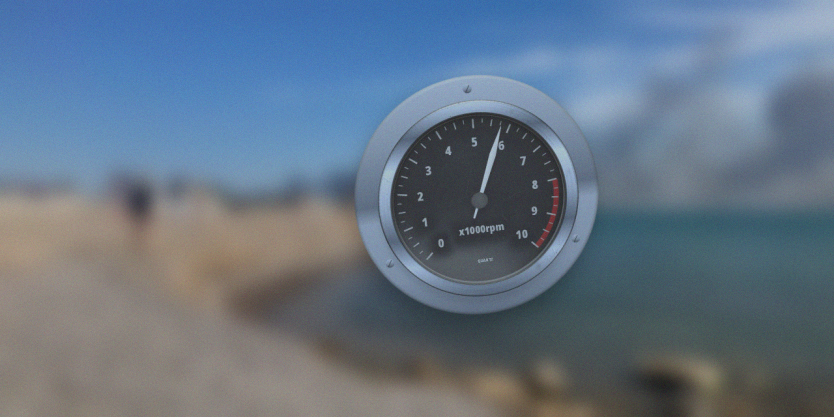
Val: 5750 rpm
